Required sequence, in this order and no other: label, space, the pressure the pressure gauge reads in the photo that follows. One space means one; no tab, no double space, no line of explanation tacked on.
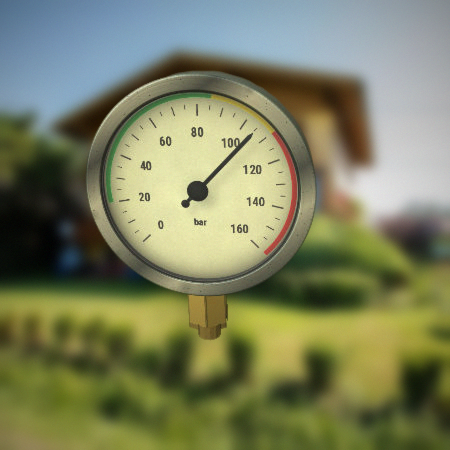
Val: 105 bar
